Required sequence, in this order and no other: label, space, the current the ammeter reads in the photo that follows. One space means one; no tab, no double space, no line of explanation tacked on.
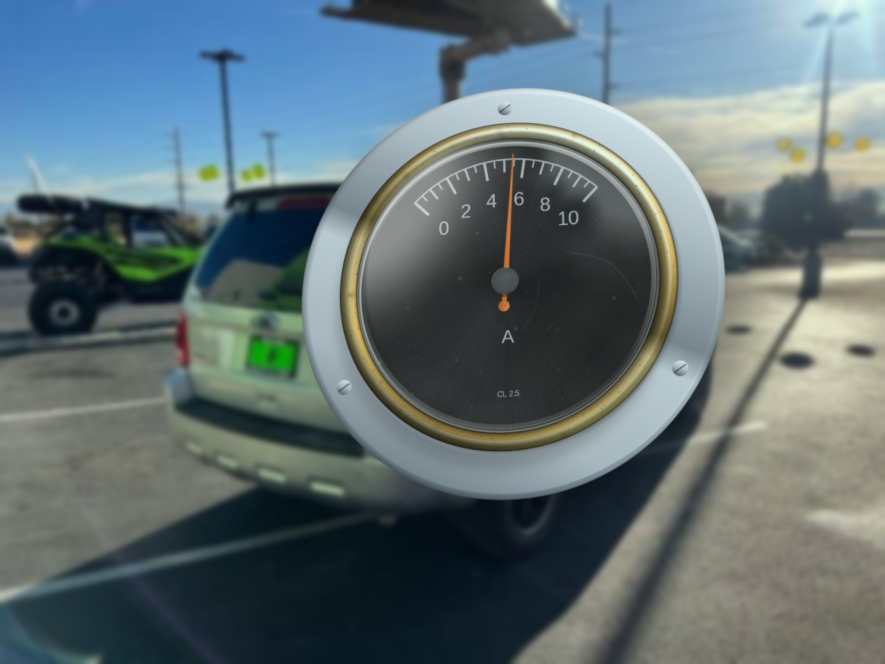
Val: 5.5 A
